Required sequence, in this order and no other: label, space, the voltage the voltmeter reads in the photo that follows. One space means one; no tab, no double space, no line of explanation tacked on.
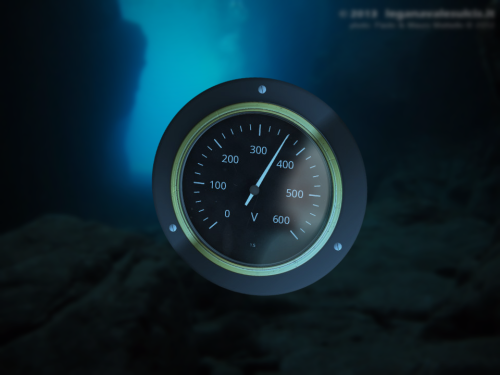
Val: 360 V
